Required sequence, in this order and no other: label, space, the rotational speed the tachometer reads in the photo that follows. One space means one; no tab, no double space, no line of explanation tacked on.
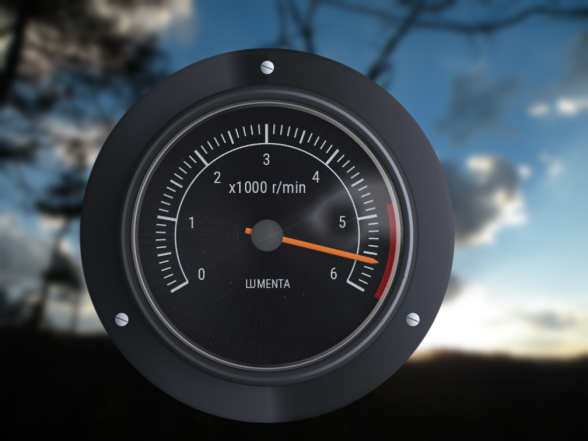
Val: 5600 rpm
